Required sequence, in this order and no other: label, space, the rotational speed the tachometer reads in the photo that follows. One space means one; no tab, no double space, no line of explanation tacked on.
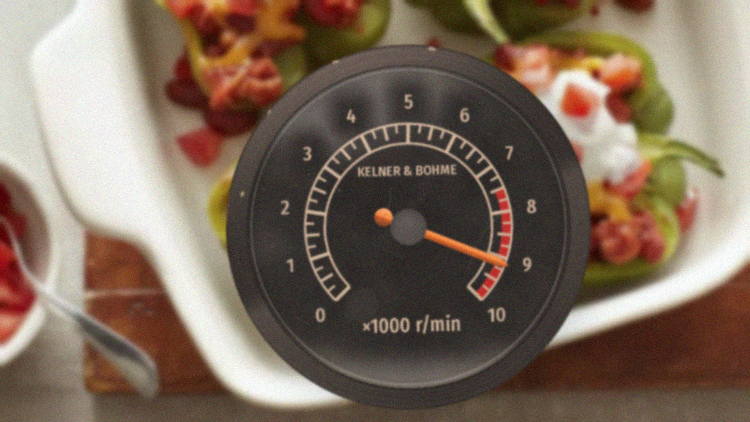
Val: 9125 rpm
